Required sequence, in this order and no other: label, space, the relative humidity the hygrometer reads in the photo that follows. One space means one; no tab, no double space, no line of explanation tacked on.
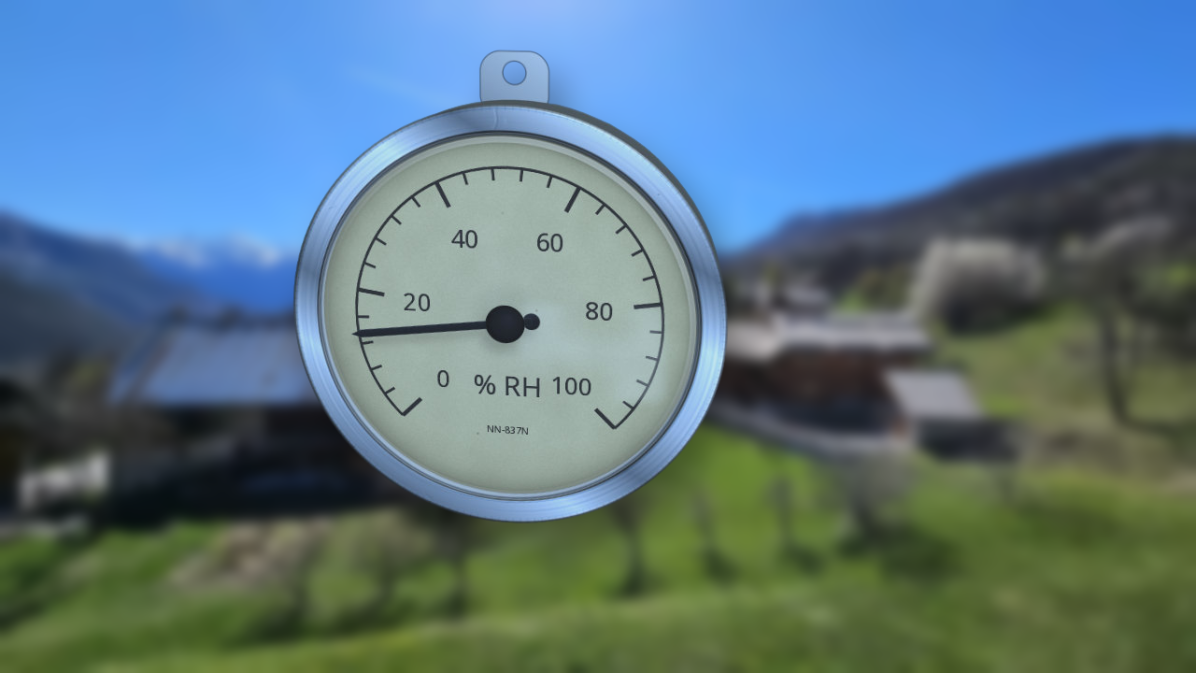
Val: 14 %
